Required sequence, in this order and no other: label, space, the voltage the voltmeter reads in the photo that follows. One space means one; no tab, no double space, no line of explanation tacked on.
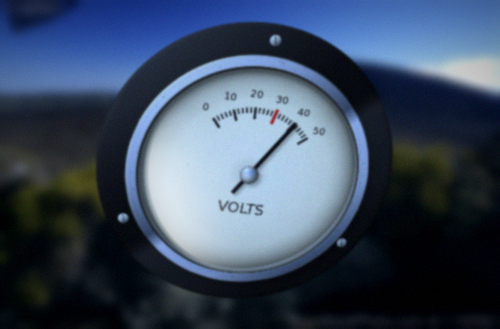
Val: 40 V
